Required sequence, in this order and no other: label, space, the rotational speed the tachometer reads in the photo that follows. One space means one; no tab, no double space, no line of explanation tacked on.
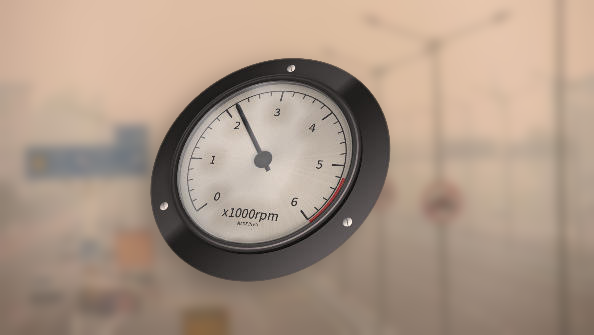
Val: 2200 rpm
